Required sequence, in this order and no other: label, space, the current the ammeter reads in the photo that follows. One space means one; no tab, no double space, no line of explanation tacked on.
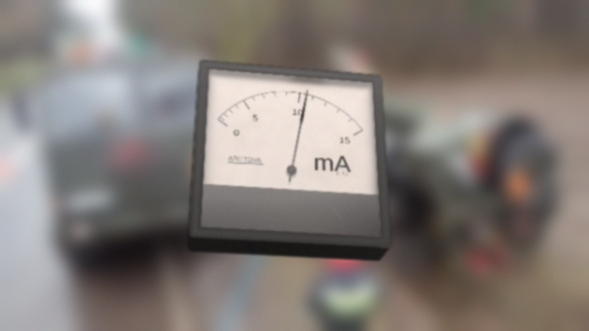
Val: 10.5 mA
